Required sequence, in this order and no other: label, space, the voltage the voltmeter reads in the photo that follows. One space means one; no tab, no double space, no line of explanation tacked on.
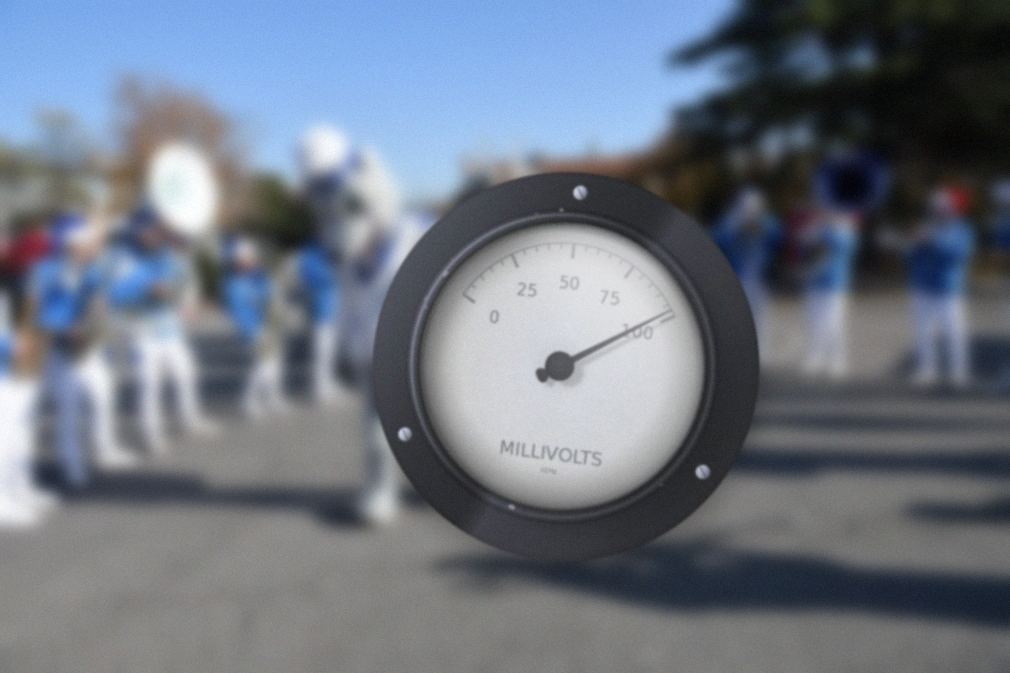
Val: 97.5 mV
